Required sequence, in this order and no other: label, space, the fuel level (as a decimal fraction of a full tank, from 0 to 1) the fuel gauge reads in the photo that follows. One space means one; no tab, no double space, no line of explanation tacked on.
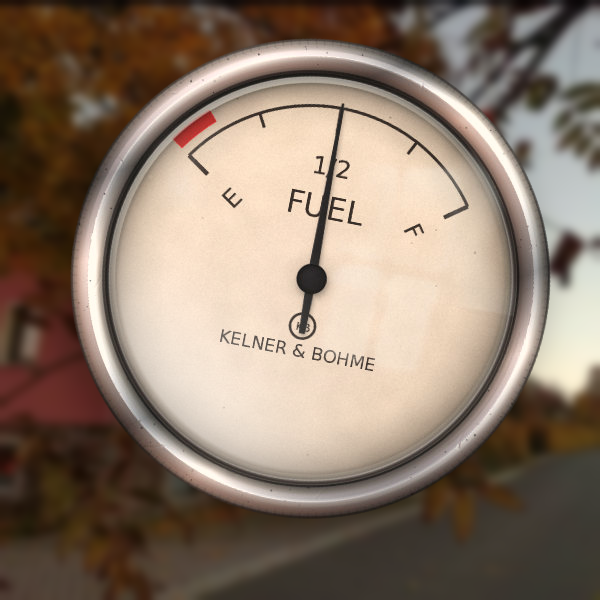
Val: 0.5
